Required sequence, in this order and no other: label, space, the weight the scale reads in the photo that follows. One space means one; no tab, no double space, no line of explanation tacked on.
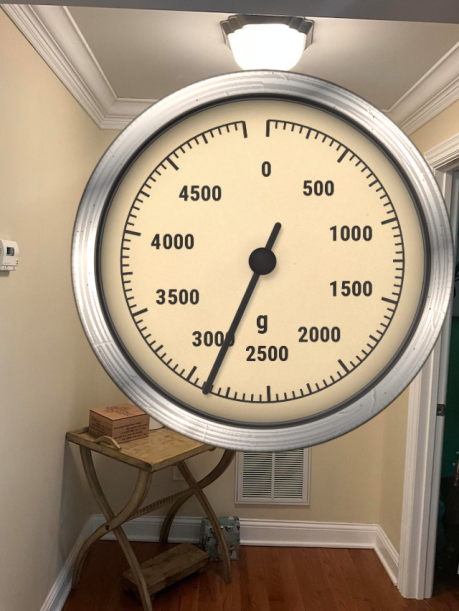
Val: 2875 g
